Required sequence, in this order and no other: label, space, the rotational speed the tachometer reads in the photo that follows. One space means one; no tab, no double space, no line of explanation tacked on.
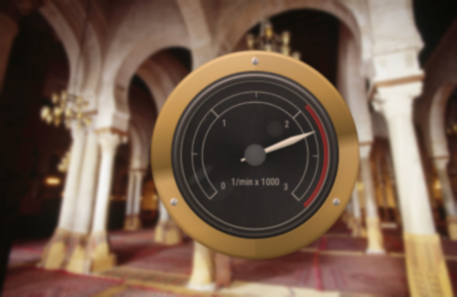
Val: 2250 rpm
